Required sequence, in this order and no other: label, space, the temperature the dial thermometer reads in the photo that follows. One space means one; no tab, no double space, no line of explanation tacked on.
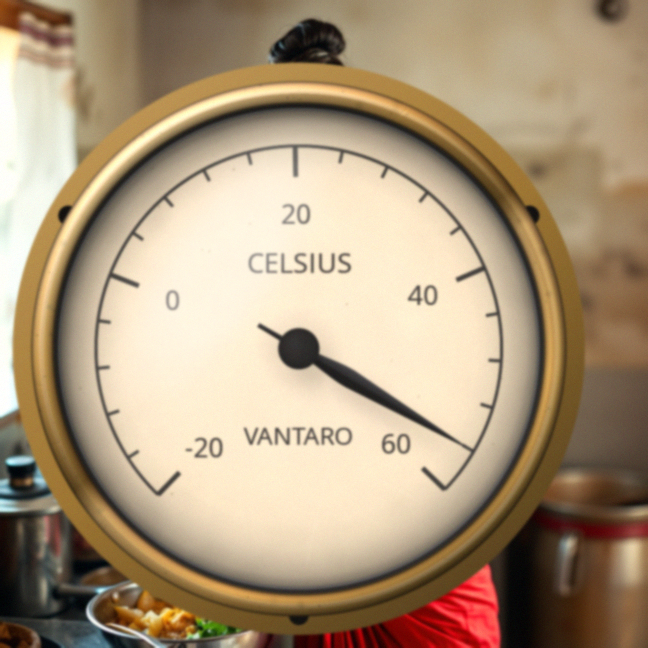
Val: 56 °C
